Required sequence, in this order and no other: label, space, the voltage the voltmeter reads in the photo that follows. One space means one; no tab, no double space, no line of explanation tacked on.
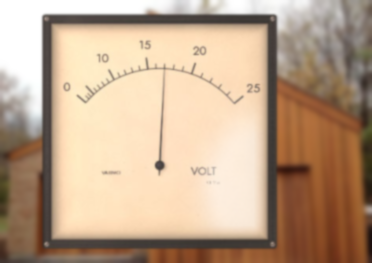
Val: 17 V
